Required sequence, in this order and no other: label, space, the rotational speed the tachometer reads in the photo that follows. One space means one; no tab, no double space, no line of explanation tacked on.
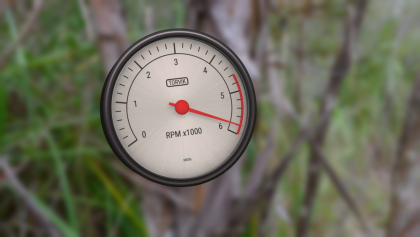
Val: 5800 rpm
